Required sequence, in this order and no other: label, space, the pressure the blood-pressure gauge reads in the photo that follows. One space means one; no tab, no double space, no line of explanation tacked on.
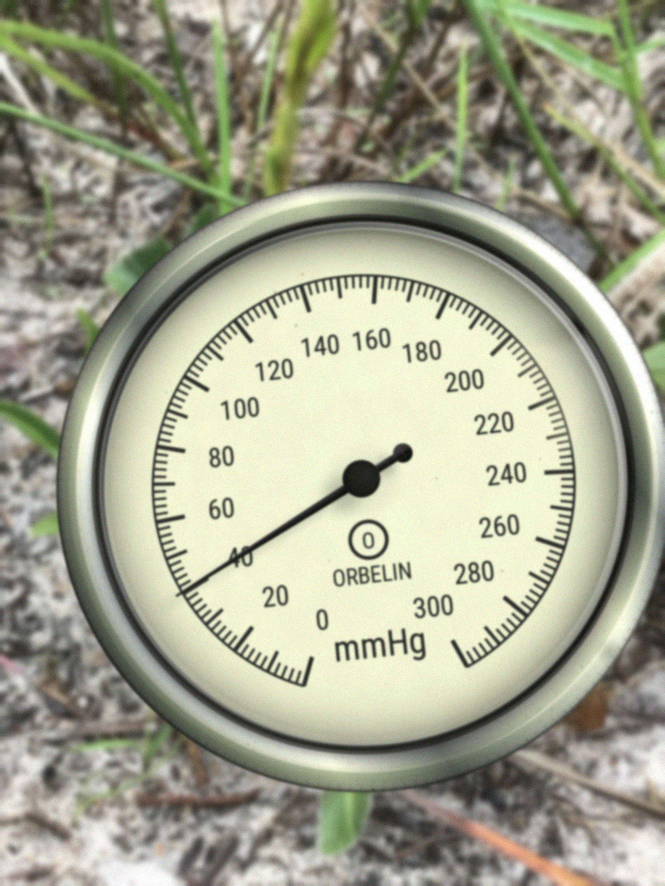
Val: 40 mmHg
